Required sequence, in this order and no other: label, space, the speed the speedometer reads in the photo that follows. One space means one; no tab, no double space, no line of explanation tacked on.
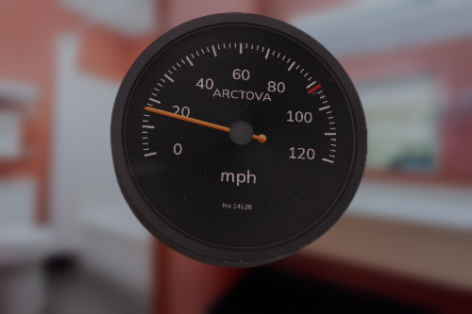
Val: 16 mph
